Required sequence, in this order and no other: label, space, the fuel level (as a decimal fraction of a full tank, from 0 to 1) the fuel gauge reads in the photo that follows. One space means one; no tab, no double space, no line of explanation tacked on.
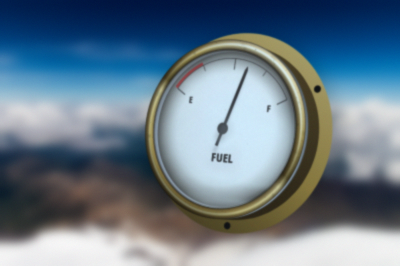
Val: 0.625
